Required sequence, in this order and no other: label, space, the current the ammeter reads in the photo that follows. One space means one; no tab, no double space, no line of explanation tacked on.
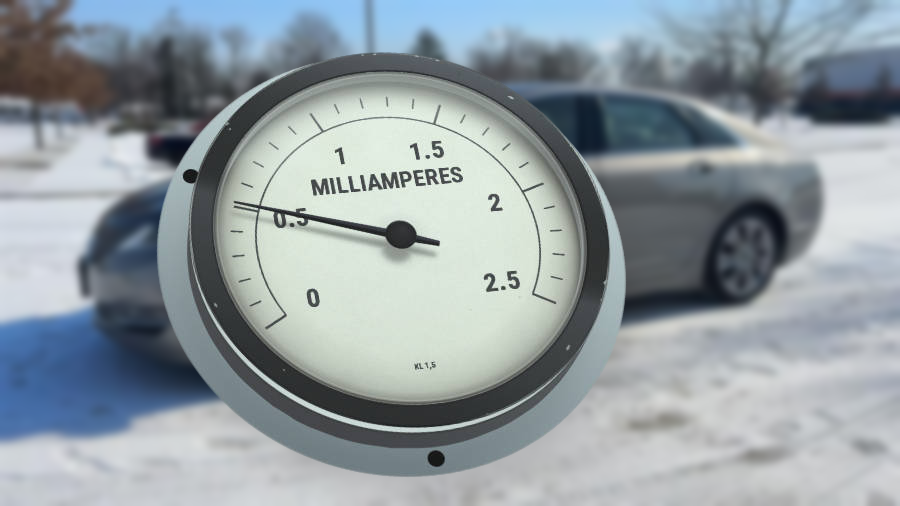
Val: 0.5 mA
